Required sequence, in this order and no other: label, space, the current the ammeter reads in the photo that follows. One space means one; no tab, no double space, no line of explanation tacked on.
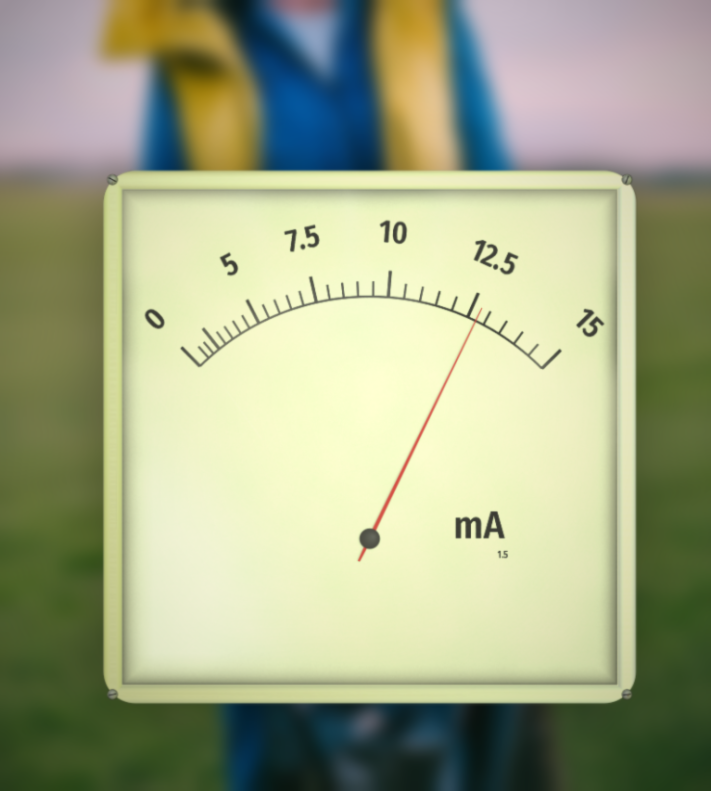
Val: 12.75 mA
